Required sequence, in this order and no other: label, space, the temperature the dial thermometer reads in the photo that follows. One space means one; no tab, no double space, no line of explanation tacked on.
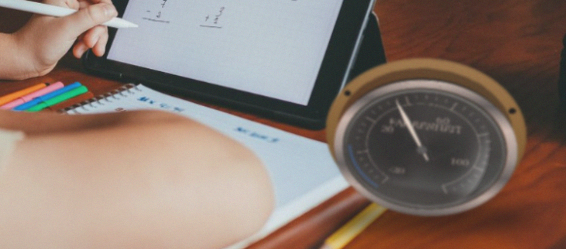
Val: 36 °F
